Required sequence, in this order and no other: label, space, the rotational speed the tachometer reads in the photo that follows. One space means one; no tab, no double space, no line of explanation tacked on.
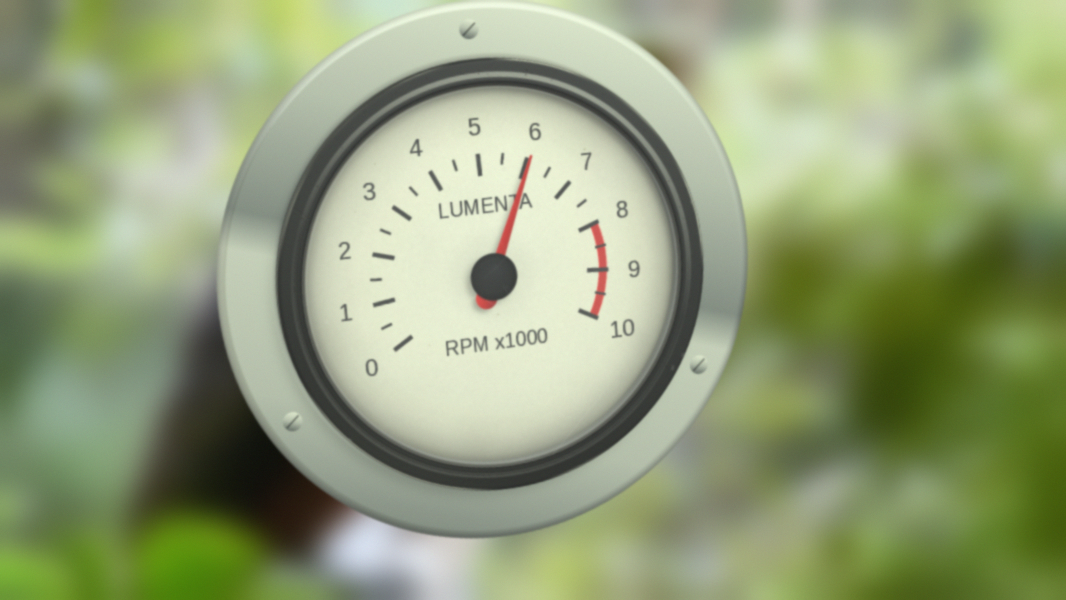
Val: 6000 rpm
